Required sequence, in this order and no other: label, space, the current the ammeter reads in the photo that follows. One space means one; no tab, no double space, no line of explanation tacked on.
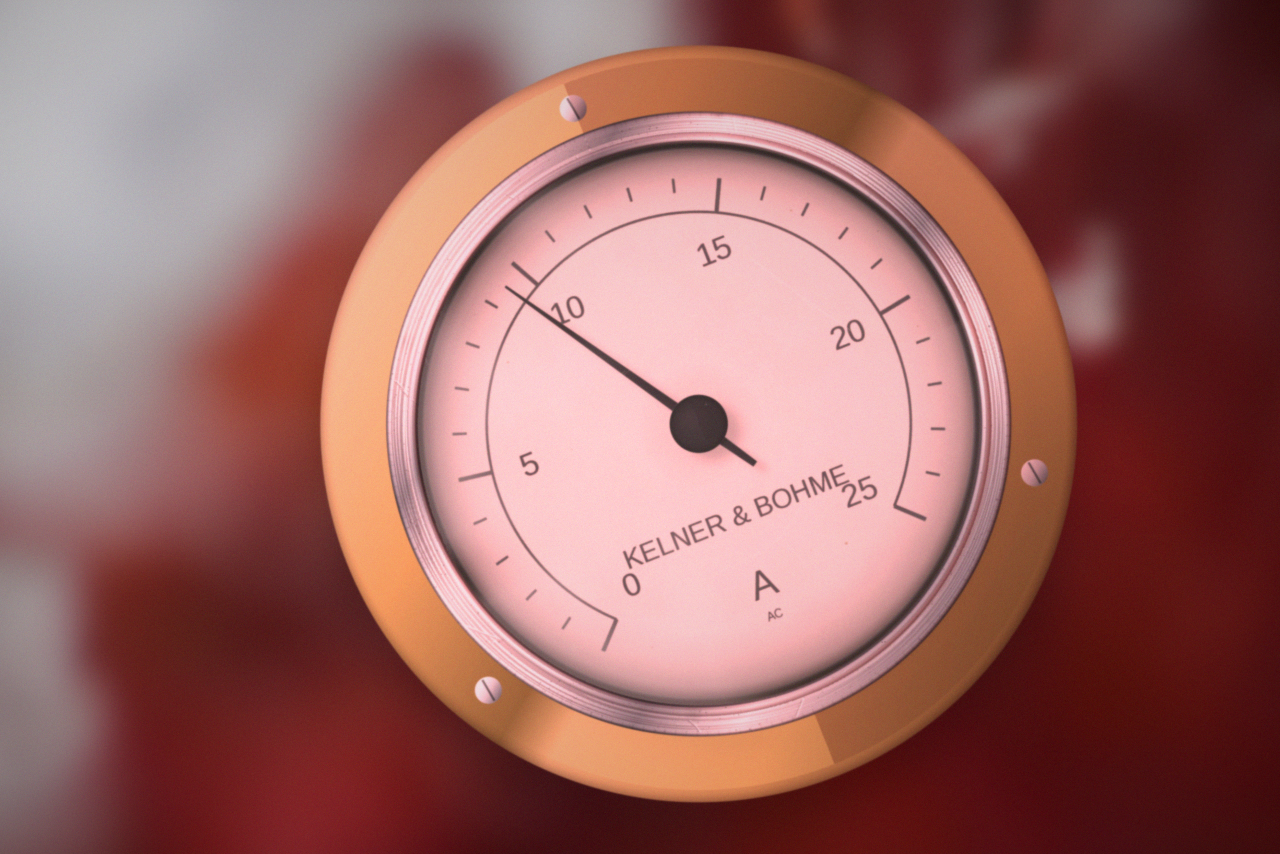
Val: 9.5 A
